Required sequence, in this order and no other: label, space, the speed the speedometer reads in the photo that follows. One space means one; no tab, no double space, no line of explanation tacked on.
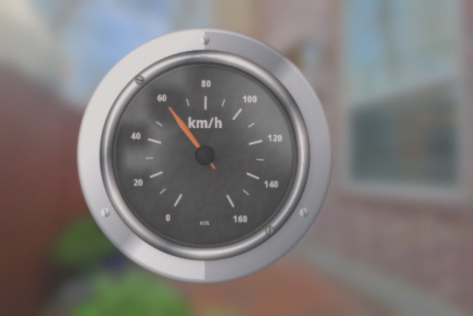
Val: 60 km/h
